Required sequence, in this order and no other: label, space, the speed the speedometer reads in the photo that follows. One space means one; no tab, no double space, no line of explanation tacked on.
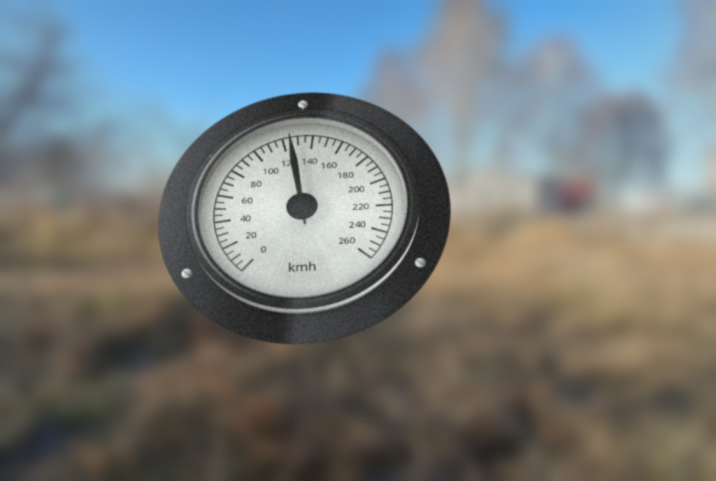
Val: 125 km/h
